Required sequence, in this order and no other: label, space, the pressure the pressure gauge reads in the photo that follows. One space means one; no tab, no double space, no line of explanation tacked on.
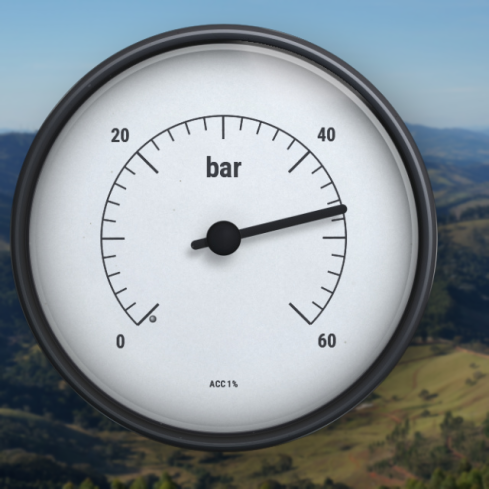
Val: 47 bar
